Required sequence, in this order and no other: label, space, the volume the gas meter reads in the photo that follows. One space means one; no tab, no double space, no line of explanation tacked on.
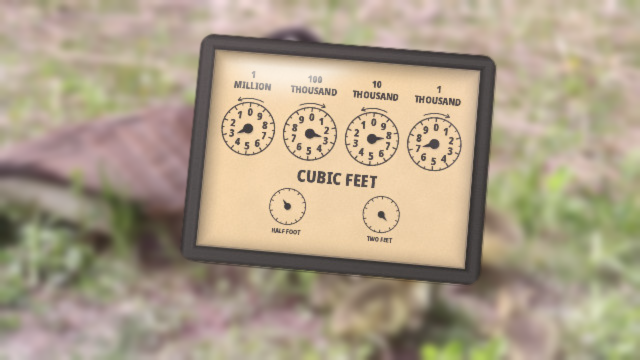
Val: 327700 ft³
